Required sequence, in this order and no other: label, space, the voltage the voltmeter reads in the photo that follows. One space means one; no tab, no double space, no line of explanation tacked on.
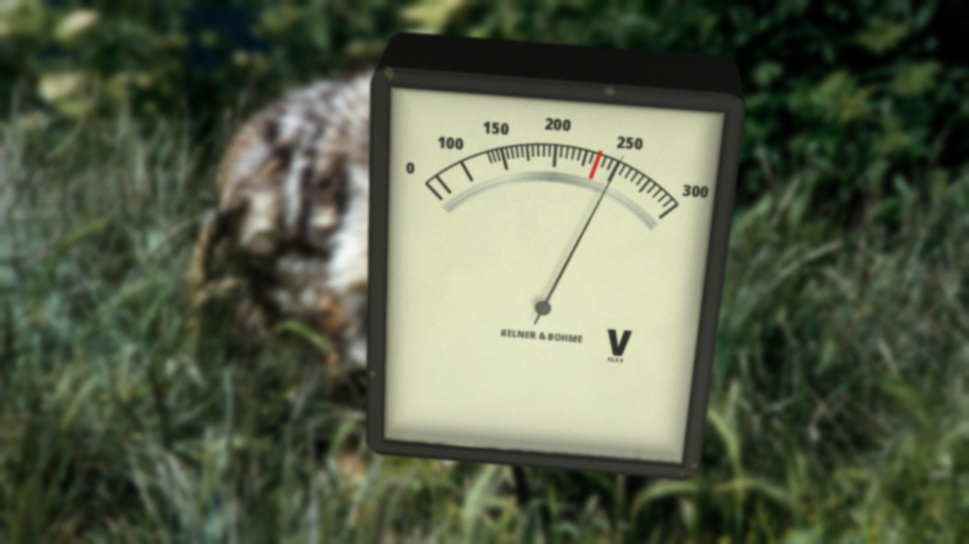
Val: 250 V
